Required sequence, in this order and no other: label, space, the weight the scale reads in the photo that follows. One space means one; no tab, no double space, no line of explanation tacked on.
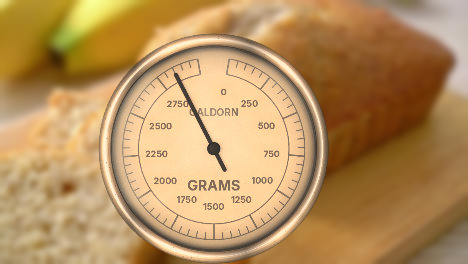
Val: 2850 g
